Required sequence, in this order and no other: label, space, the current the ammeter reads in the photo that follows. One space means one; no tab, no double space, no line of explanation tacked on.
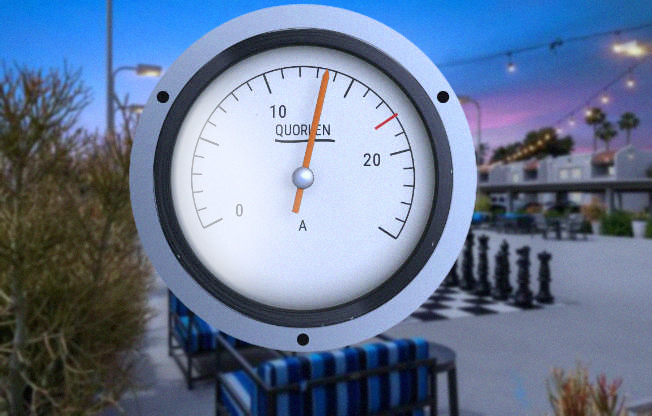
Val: 13.5 A
